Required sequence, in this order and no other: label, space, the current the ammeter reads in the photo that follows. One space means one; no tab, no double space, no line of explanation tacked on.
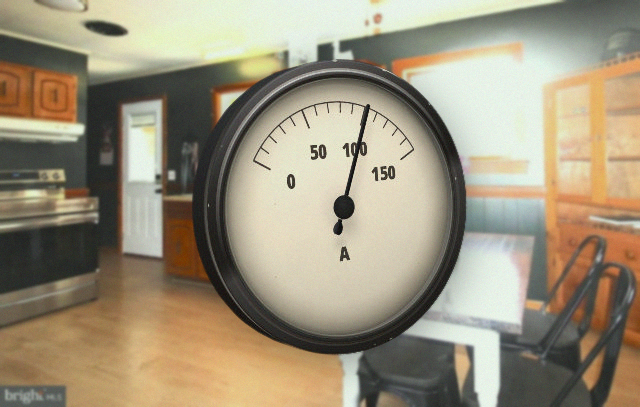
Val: 100 A
